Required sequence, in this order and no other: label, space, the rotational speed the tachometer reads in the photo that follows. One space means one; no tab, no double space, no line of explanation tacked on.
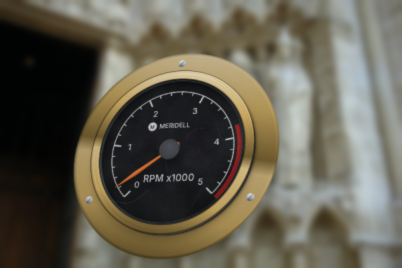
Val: 200 rpm
